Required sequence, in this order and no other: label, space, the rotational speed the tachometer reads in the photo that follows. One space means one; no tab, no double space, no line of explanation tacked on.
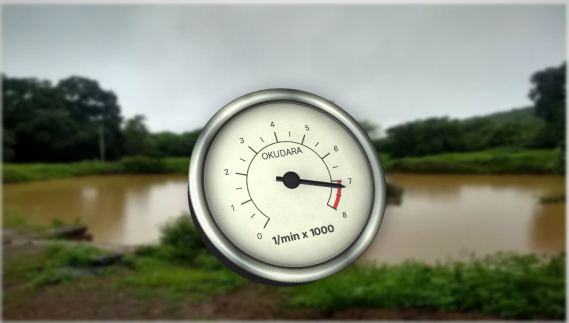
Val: 7250 rpm
